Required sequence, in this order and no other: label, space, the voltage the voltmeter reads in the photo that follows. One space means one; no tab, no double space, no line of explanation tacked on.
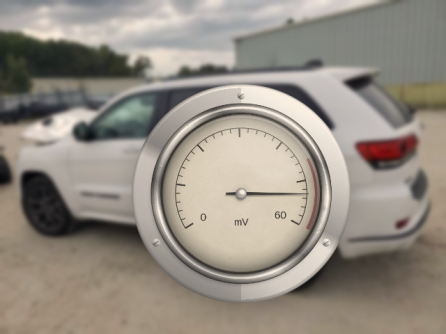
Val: 53 mV
